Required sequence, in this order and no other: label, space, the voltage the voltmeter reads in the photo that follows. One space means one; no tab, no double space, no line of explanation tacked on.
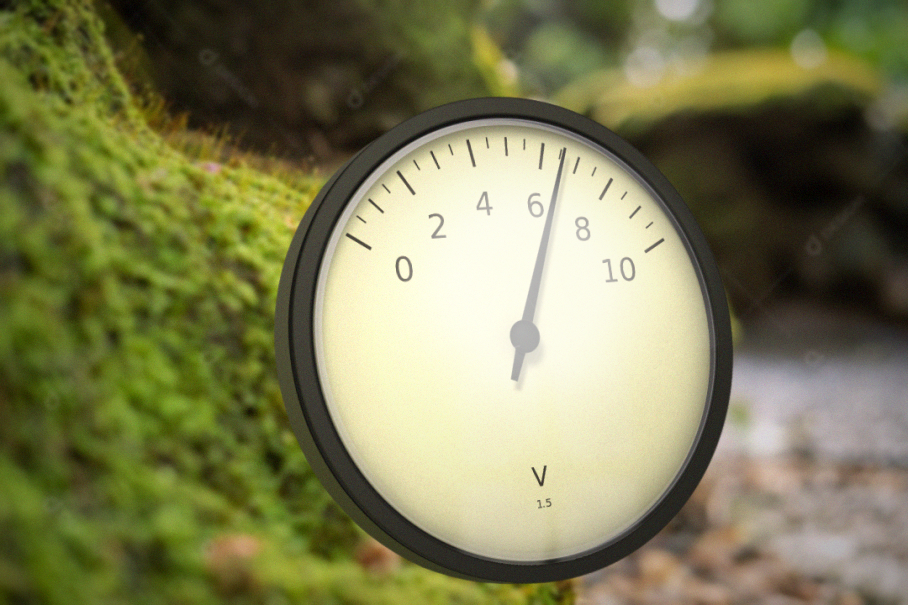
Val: 6.5 V
